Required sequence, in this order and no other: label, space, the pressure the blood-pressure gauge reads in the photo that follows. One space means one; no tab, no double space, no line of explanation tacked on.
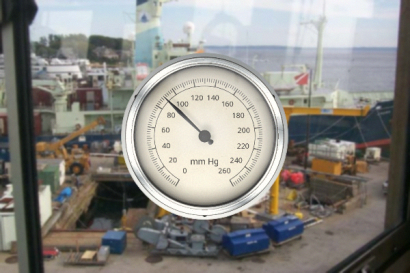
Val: 90 mmHg
